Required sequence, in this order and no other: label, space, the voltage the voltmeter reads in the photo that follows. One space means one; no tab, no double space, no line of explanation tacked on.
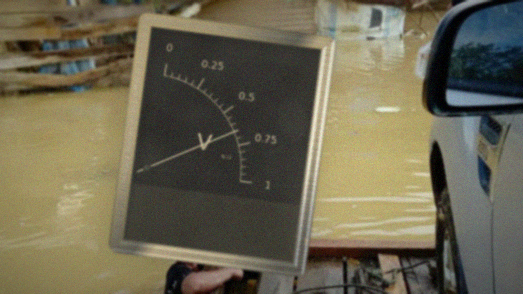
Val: 0.65 V
